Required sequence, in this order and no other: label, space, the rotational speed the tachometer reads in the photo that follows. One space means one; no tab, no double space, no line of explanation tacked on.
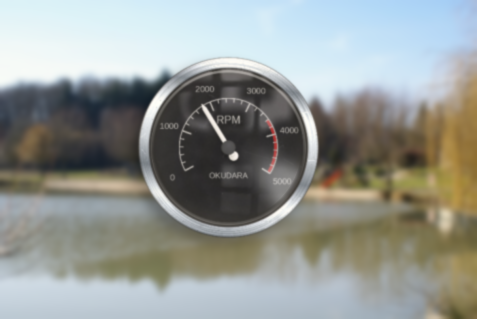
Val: 1800 rpm
